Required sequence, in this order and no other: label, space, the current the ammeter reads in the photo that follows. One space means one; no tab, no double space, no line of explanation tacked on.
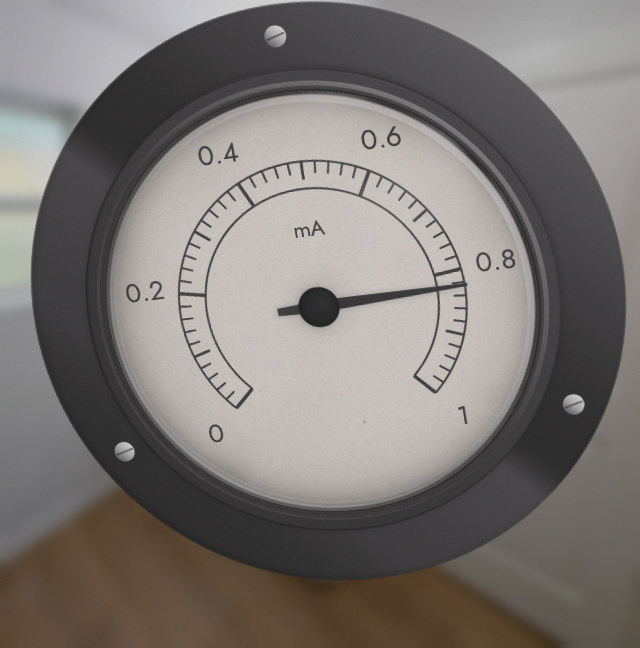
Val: 0.82 mA
